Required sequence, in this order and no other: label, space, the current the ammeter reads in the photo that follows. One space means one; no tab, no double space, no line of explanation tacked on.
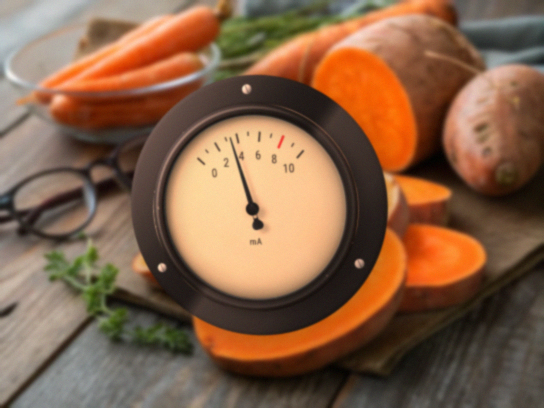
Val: 3.5 mA
